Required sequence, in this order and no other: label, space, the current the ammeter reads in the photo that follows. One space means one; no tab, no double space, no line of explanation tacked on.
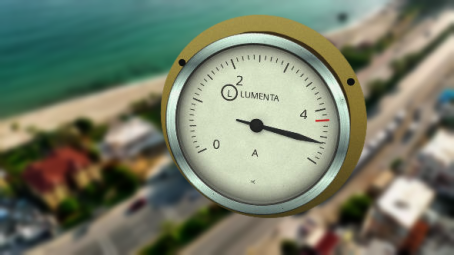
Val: 4.6 A
